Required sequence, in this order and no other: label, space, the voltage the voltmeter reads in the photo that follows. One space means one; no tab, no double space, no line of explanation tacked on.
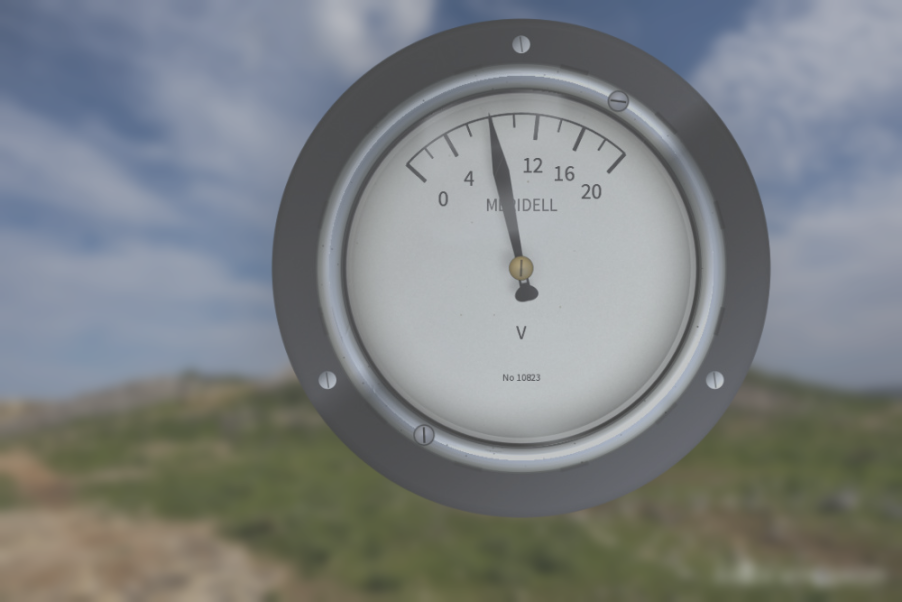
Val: 8 V
